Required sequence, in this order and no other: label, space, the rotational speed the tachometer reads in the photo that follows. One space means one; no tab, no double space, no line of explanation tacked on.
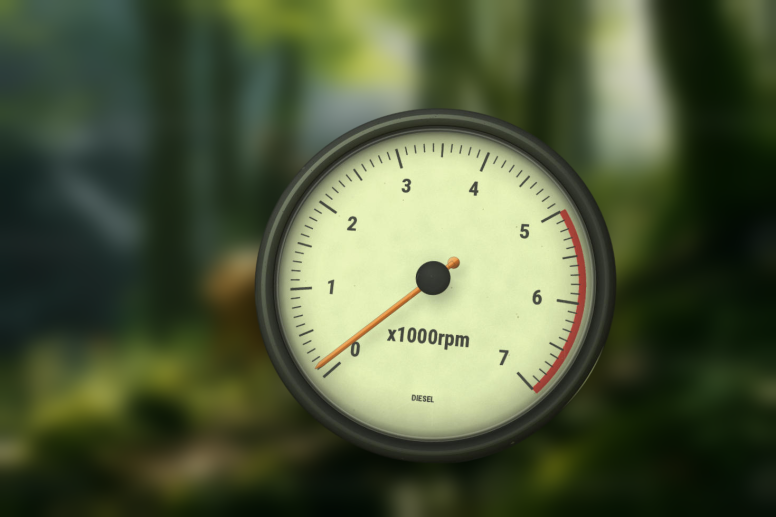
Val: 100 rpm
